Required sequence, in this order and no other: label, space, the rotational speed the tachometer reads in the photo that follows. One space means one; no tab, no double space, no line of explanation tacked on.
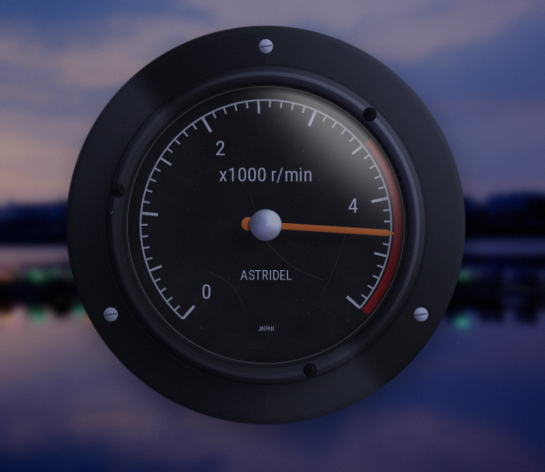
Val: 4300 rpm
